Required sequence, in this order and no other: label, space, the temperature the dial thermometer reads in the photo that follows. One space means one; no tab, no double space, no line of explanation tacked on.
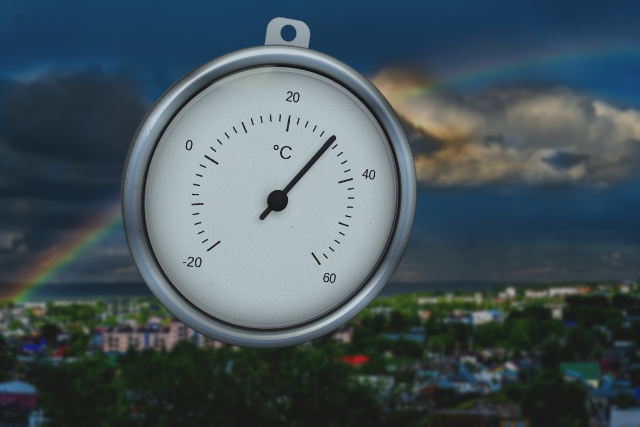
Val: 30 °C
